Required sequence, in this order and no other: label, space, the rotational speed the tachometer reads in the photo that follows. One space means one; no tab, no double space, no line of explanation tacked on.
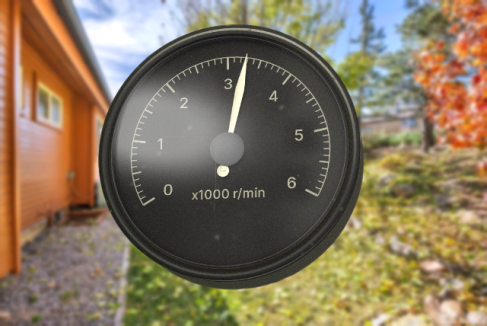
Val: 3300 rpm
